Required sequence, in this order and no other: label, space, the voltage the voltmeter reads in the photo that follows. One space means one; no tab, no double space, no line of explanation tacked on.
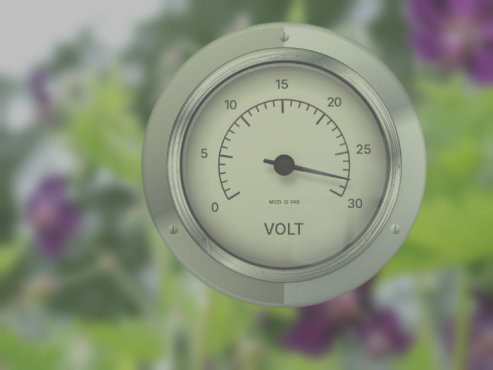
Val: 28 V
